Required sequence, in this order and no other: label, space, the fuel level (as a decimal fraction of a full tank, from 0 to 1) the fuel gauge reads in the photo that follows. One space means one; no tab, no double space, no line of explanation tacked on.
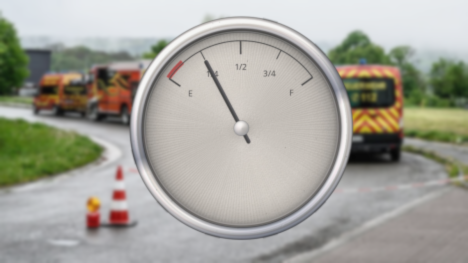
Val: 0.25
